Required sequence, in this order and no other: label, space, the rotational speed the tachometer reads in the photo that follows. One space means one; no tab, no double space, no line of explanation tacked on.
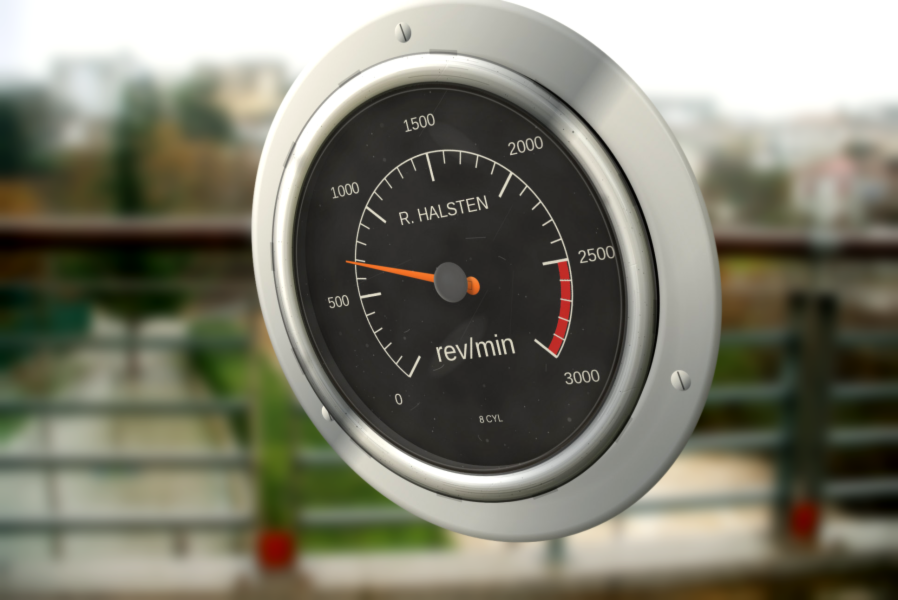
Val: 700 rpm
